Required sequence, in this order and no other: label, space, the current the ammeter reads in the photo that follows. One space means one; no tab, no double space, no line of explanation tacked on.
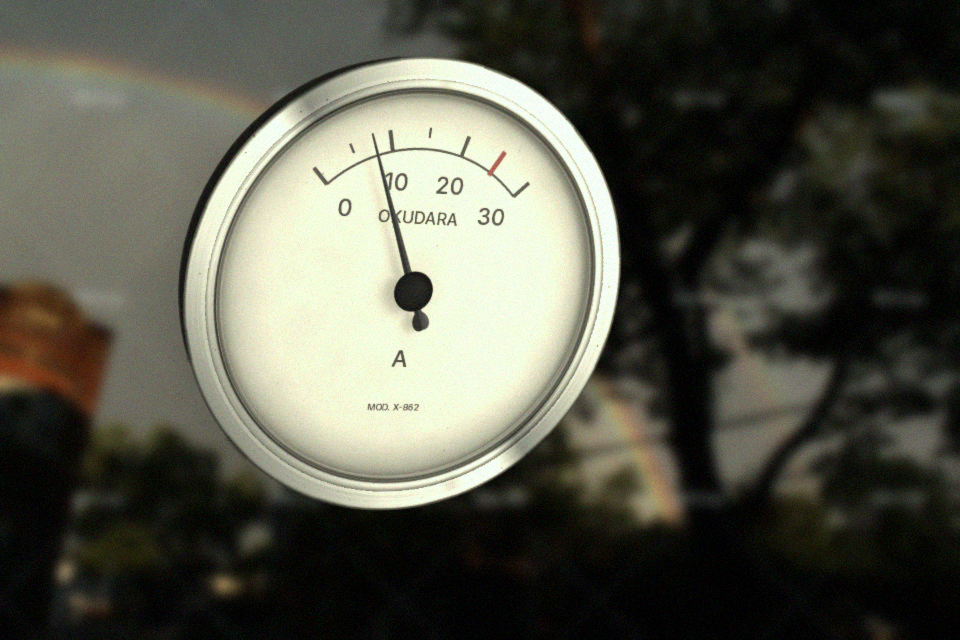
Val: 7.5 A
